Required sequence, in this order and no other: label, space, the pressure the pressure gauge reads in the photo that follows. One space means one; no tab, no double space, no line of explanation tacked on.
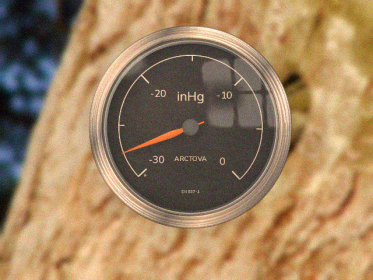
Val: -27.5 inHg
